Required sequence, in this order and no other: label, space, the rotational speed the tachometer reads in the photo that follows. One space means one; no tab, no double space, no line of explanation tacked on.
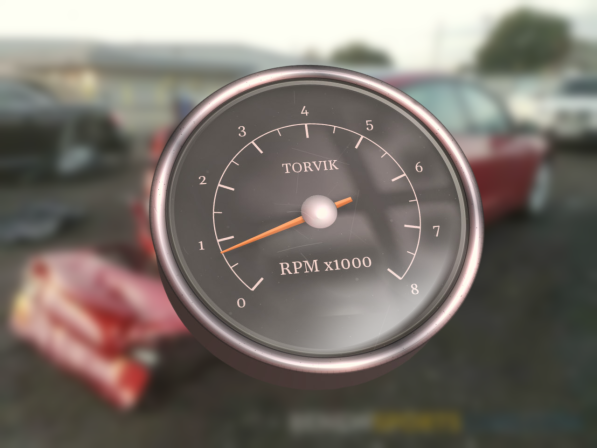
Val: 750 rpm
